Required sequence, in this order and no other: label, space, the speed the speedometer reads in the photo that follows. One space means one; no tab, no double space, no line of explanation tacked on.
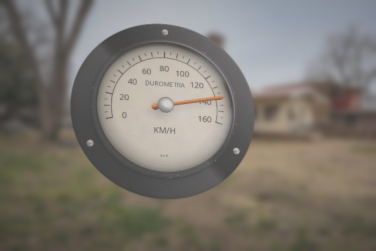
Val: 140 km/h
